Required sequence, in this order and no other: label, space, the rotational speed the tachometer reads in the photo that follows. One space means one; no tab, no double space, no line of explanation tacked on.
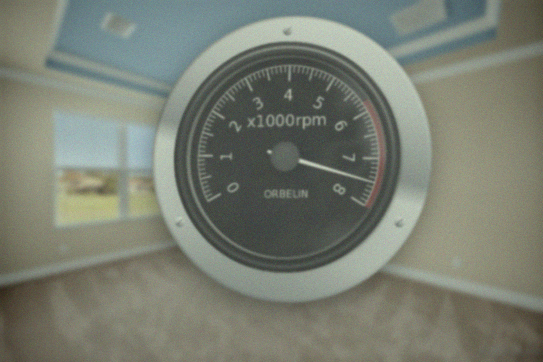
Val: 7500 rpm
